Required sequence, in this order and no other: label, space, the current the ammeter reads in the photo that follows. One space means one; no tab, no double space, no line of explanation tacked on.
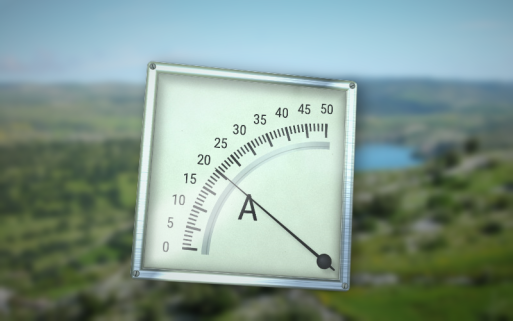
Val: 20 A
